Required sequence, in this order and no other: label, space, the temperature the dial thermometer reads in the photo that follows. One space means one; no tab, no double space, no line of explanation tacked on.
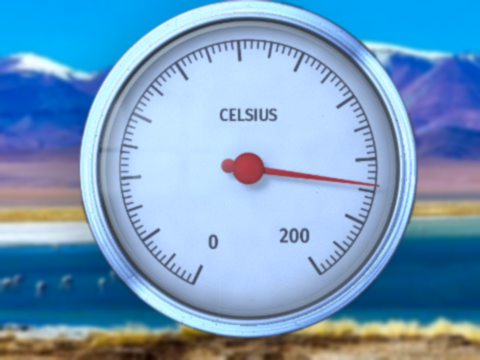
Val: 168 °C
